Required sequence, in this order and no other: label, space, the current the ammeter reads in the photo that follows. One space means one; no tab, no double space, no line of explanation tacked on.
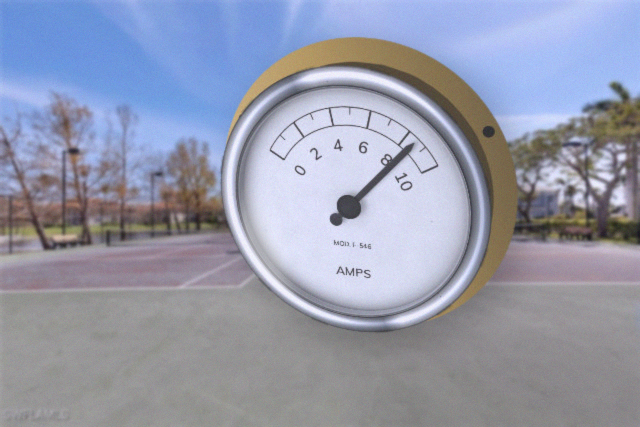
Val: 8.5 A
